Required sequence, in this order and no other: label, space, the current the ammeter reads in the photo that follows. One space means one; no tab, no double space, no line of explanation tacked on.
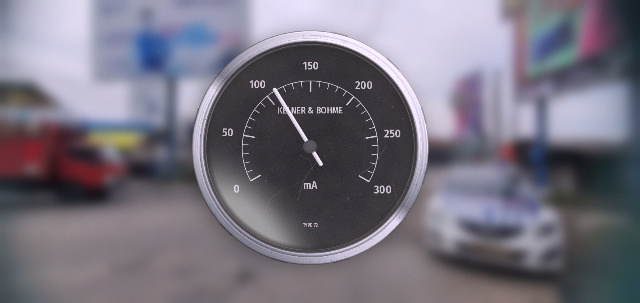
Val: 110 mA
